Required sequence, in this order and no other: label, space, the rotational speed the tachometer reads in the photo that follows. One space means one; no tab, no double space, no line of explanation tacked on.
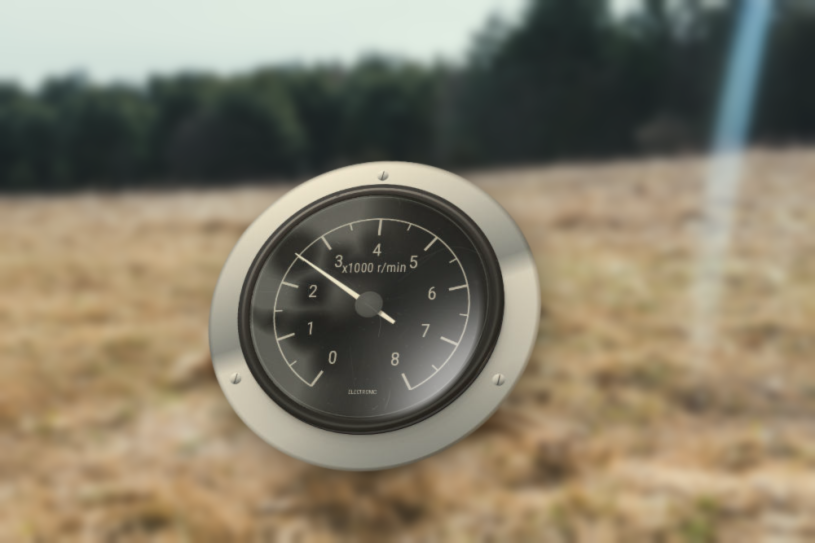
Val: 2500 rpm
